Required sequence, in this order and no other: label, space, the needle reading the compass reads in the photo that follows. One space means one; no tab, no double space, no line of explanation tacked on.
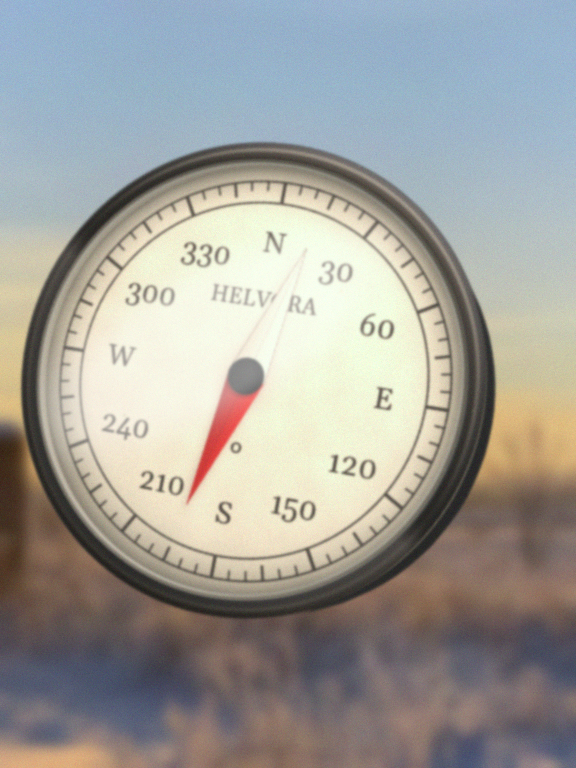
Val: 195 °
